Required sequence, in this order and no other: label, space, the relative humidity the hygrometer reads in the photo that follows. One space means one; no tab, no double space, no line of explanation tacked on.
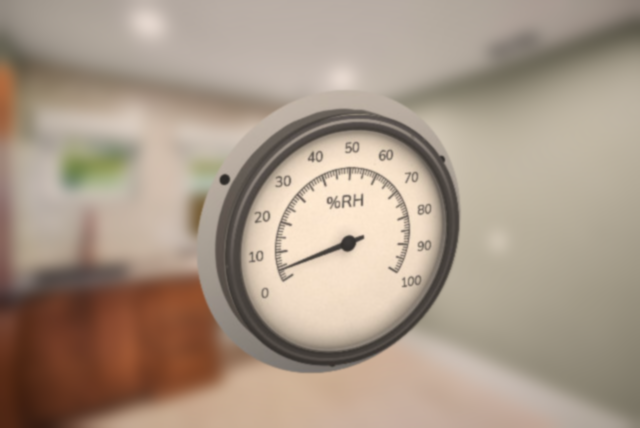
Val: 5 %
